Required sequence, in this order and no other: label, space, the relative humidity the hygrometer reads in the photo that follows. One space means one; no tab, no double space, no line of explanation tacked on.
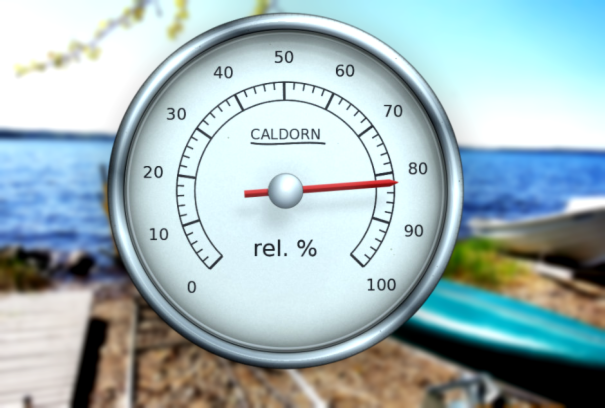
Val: 82 %
